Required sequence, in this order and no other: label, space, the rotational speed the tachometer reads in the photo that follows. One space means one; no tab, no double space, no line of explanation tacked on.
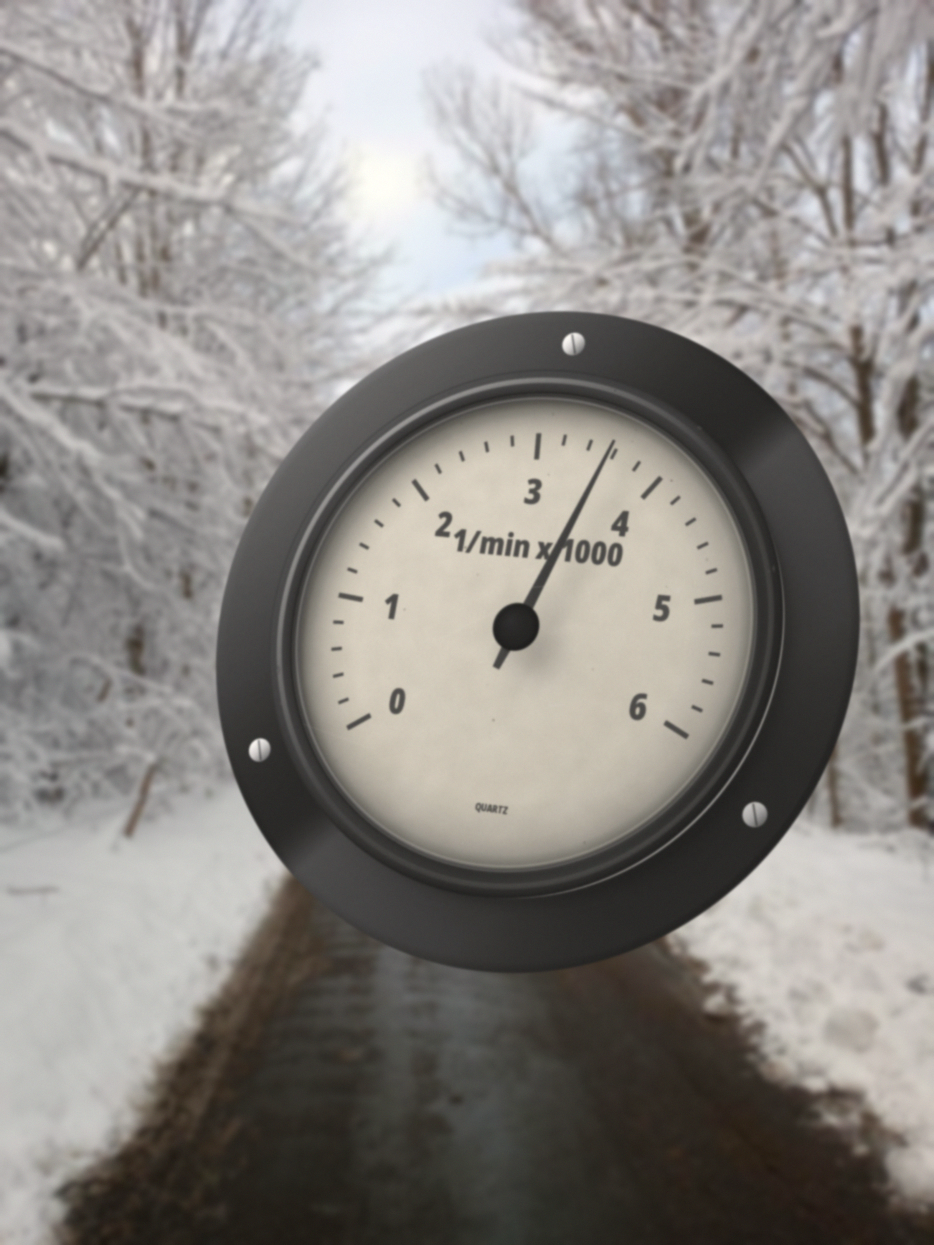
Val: 3600 rpm
